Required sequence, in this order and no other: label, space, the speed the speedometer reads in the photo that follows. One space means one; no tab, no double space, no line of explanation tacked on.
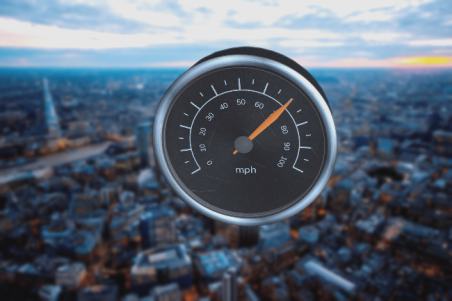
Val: 70 mph
